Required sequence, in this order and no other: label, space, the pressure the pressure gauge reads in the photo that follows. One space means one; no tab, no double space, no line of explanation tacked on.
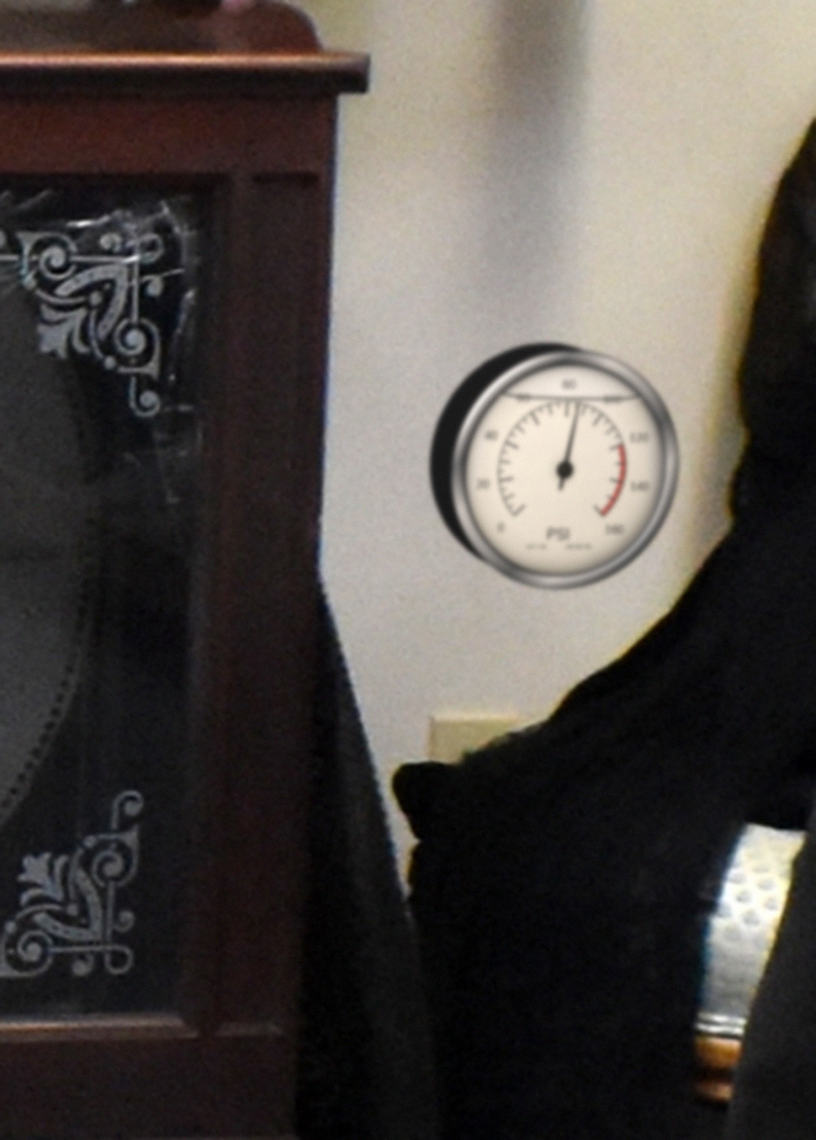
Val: 85 psi
